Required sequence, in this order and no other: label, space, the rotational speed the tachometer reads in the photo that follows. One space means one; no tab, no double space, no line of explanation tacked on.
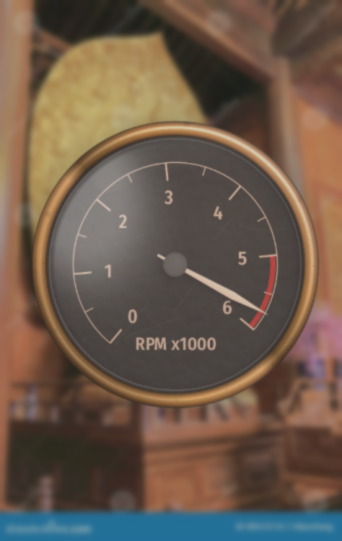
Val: 5750 rpm
